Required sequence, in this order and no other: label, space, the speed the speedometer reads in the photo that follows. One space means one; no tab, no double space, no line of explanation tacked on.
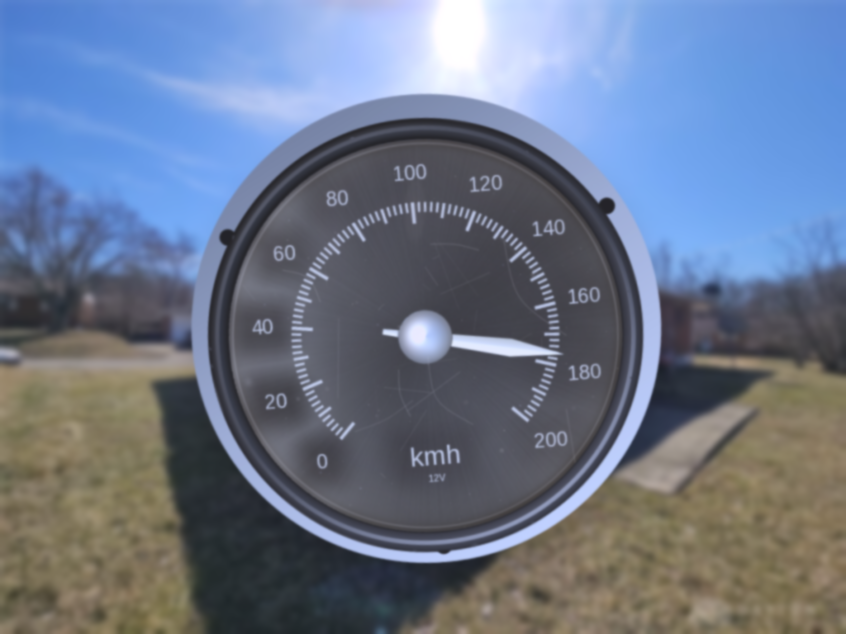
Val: 176 km/h
